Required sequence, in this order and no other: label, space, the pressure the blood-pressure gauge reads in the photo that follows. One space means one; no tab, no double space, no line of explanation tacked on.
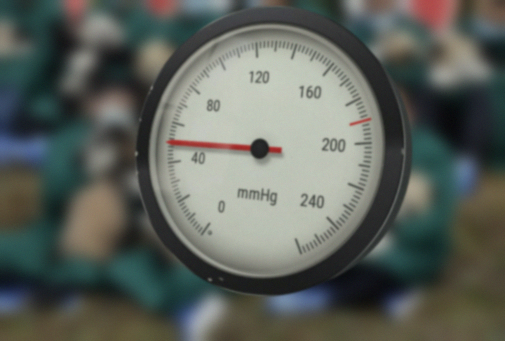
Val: 50 mmHg
